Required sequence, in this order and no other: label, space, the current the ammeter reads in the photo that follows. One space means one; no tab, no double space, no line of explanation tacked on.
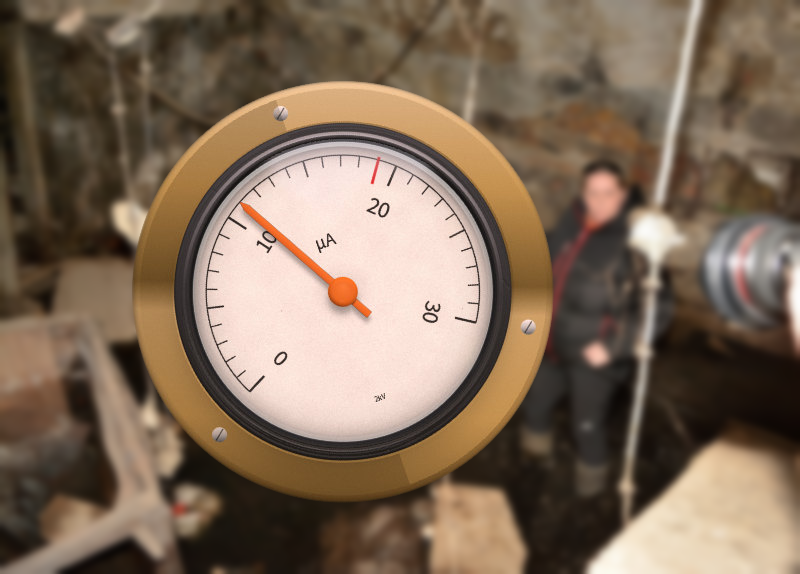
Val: 11 µA
